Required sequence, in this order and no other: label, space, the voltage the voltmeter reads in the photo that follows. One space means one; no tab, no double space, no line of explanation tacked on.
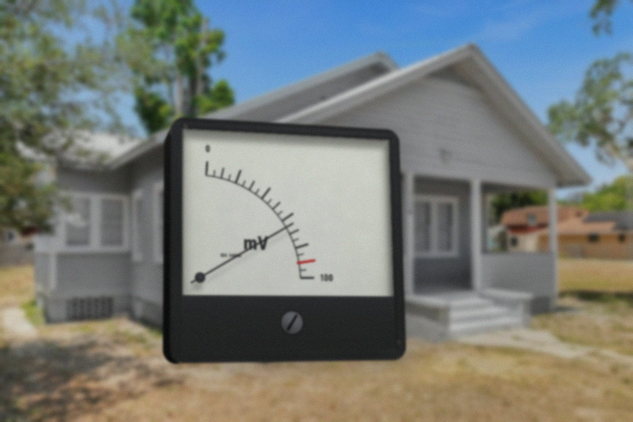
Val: 65 mV
